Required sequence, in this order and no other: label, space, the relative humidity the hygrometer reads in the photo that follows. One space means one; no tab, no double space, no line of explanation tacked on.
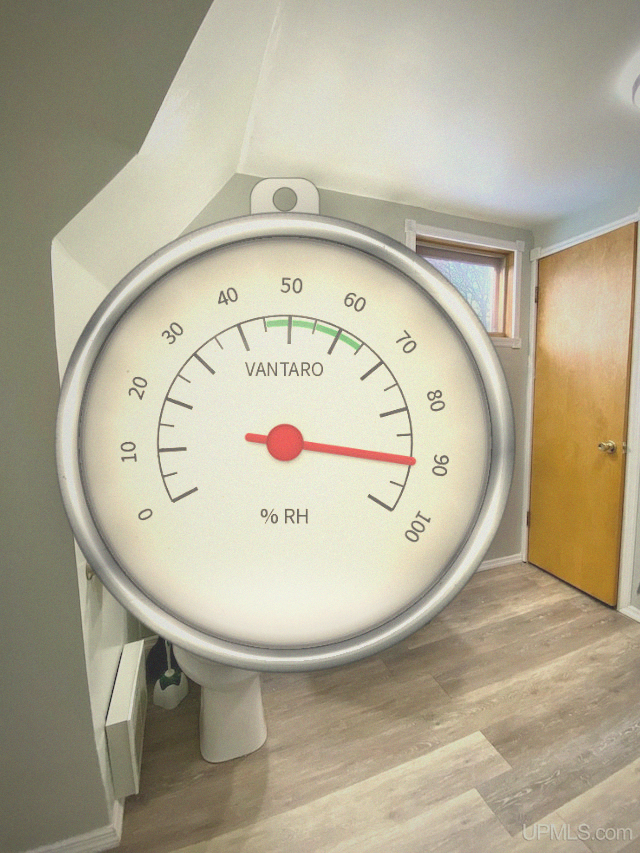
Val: 90 %
